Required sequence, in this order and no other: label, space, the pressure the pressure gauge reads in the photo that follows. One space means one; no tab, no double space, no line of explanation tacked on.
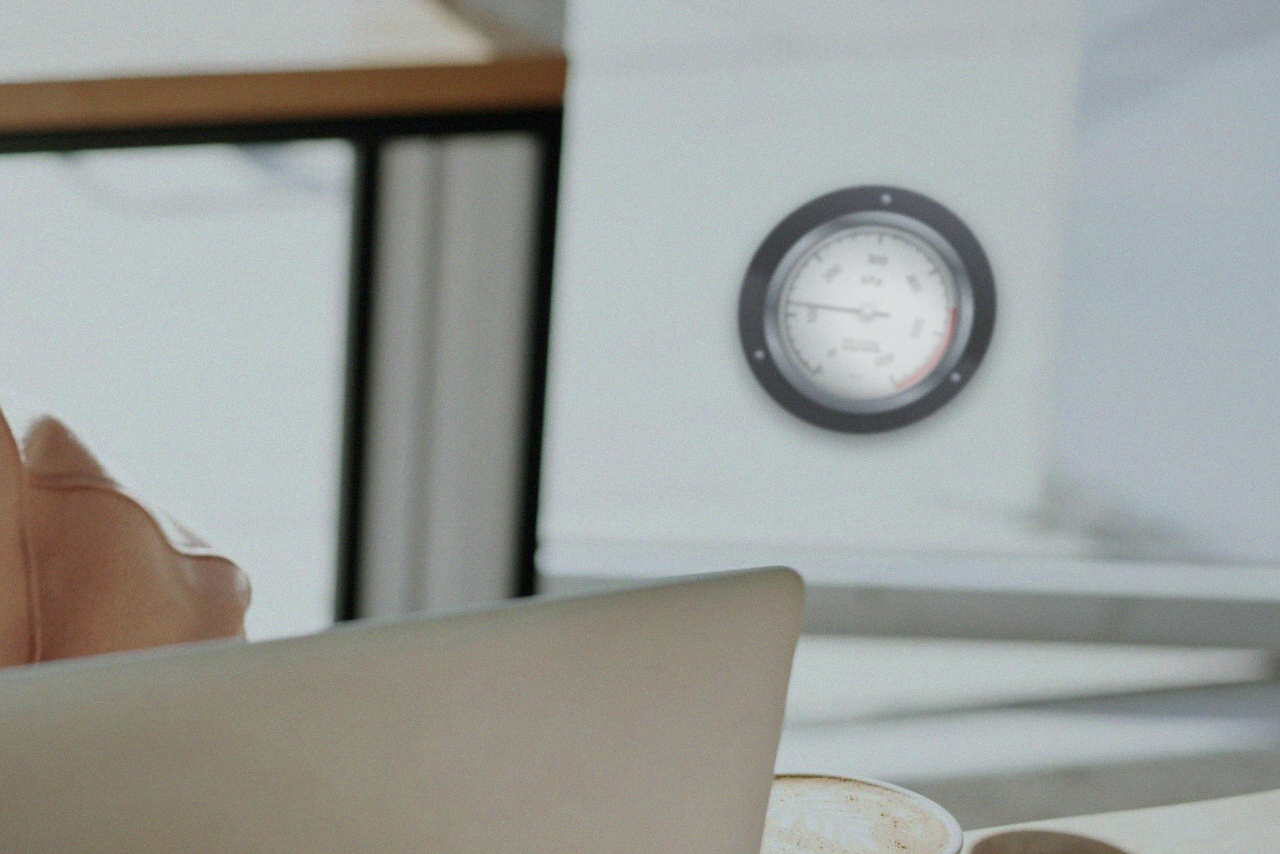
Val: 120 kPa
